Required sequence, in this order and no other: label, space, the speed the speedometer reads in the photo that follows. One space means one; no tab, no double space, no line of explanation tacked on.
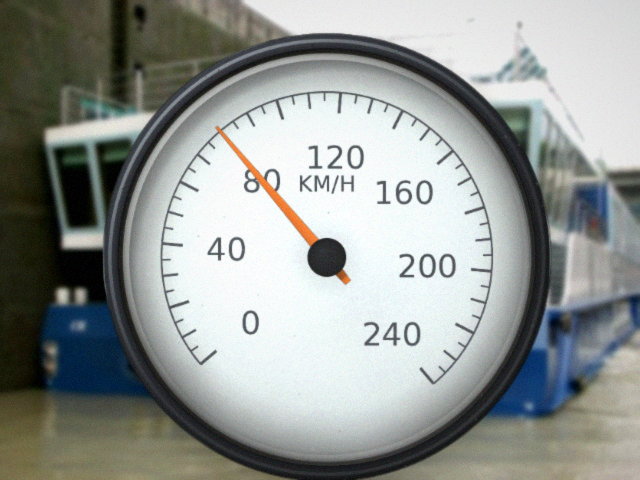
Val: 80 km/h
